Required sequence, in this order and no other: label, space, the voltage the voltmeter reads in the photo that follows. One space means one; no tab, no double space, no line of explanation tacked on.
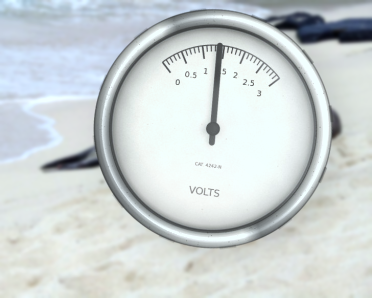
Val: 1.4 V
